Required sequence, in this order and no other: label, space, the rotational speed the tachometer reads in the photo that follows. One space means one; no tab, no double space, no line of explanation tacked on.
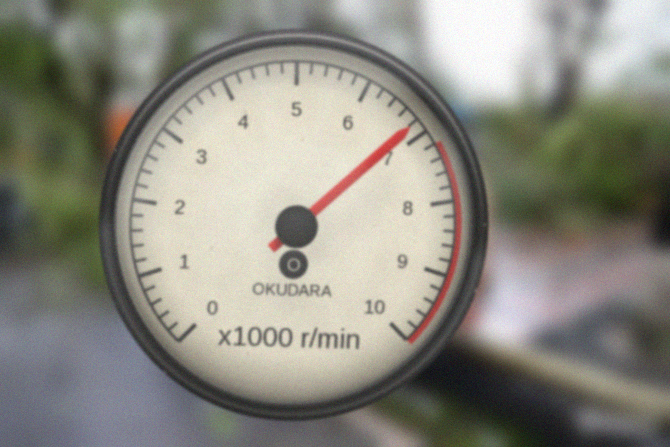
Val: 6800 rpm
